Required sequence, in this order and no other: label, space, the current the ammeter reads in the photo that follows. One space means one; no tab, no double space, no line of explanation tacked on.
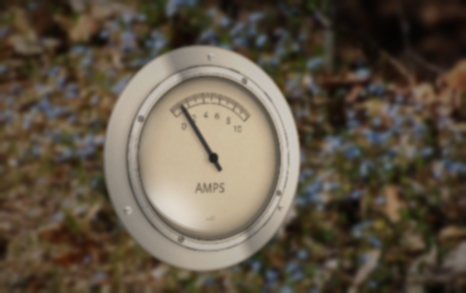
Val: 1 A
